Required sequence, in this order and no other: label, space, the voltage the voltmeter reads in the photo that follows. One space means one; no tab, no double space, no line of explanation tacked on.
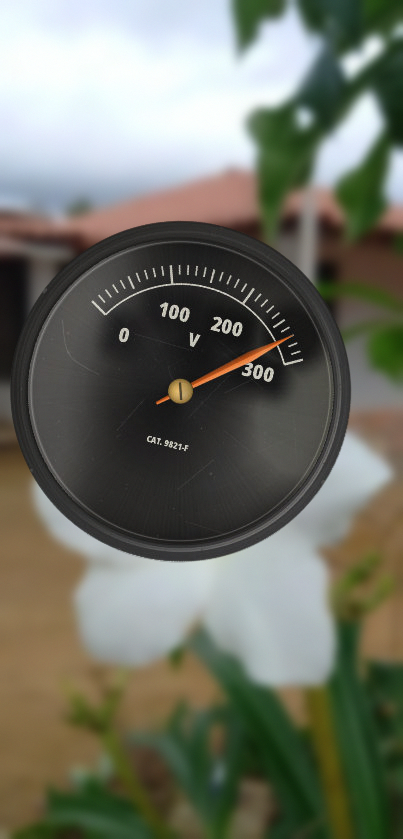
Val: 270 V
